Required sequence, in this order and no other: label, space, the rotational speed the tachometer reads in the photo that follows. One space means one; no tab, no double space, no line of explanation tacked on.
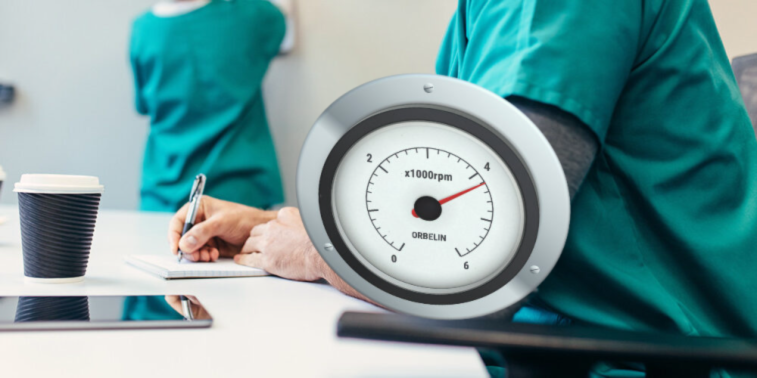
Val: 4200 rpm
